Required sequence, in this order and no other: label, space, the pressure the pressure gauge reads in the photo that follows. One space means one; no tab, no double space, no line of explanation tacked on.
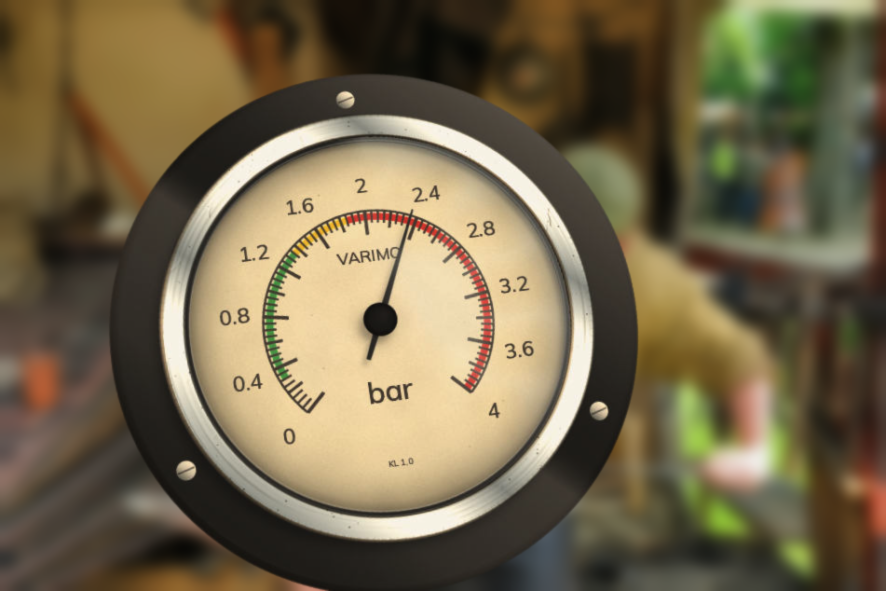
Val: 2.35 bar
